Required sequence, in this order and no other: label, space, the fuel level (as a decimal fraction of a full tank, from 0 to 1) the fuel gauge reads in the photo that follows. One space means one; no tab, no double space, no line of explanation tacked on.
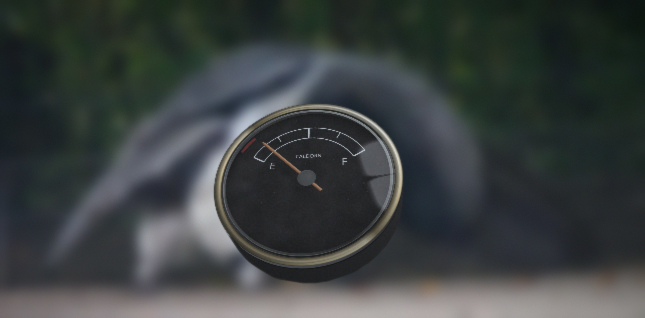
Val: 0.125
